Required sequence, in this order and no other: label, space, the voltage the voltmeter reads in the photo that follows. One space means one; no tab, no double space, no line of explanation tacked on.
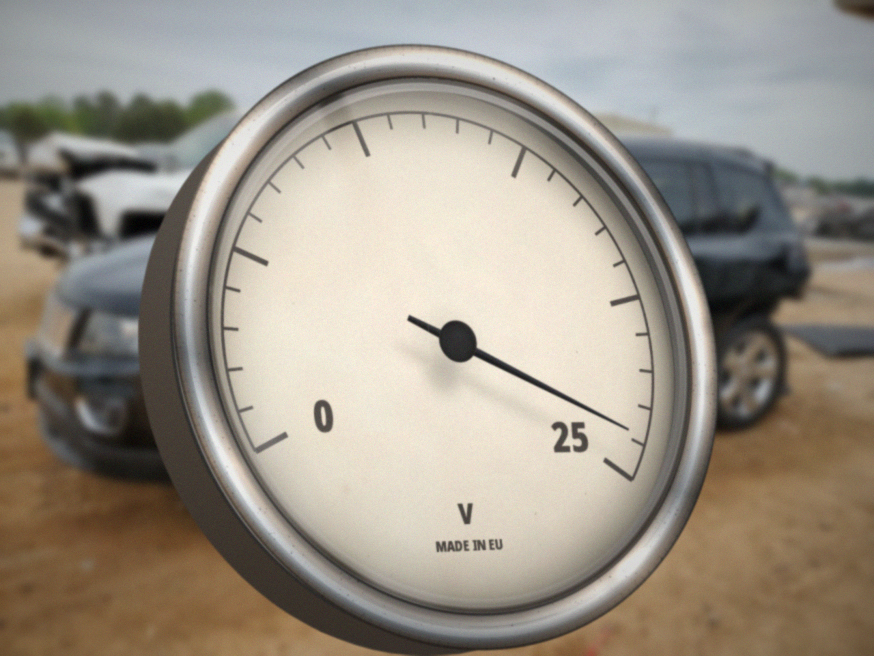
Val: 24 V
